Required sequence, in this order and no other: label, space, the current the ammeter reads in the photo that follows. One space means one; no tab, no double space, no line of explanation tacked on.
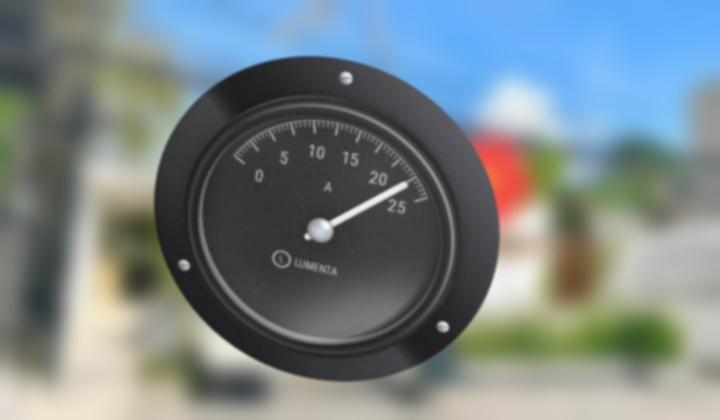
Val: 22.5 A
